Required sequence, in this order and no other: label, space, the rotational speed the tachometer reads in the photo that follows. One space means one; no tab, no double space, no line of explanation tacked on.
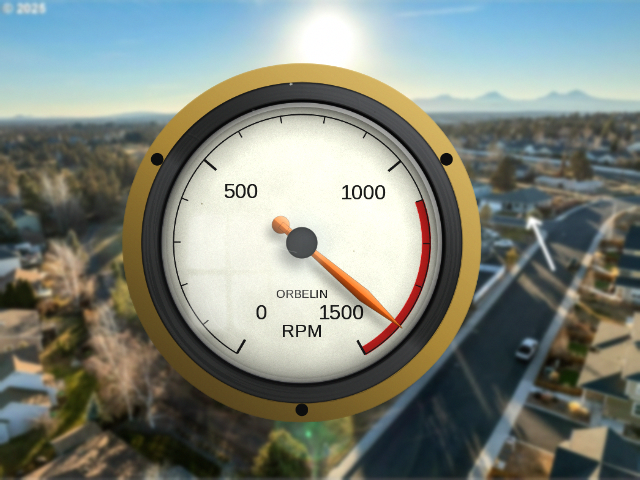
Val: 1400 rpm
